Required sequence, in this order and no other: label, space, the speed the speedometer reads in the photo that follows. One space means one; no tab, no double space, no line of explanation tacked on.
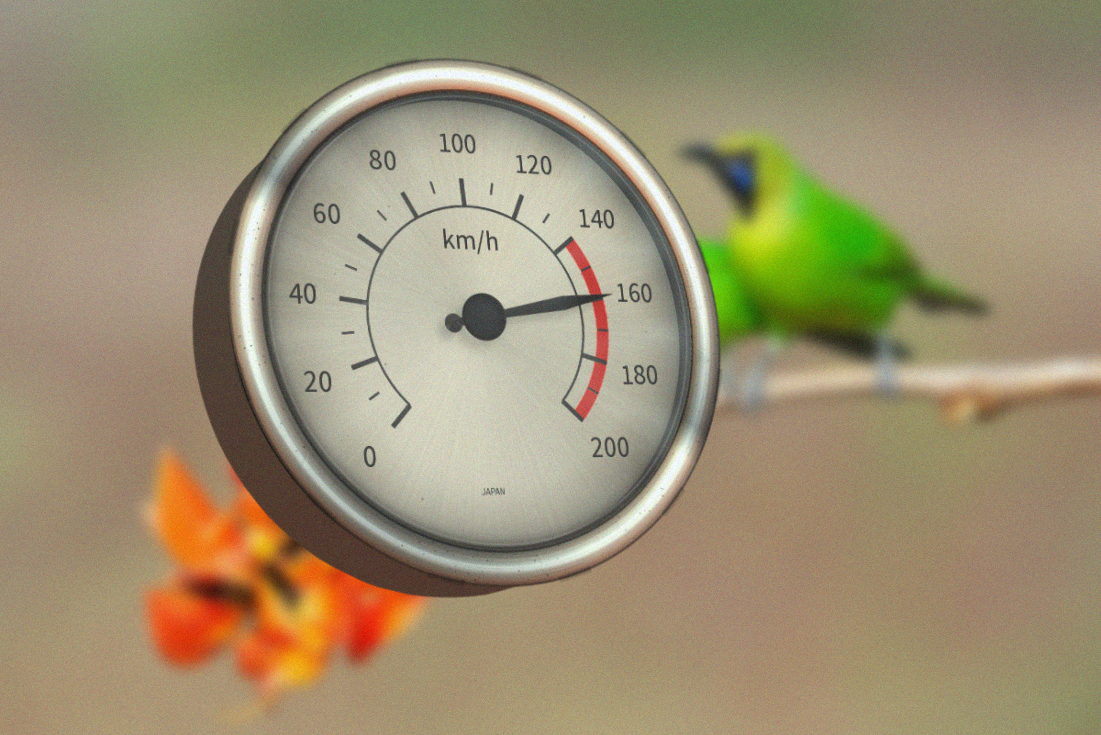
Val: 160 km/h
